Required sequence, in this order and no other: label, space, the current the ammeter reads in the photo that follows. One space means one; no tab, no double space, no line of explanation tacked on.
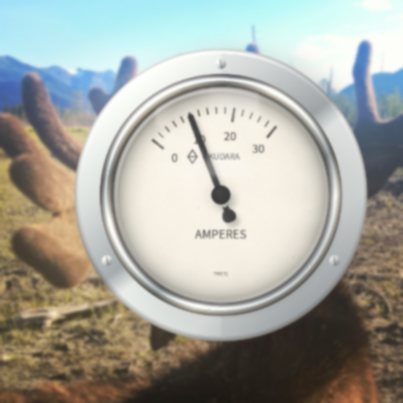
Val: 10 A
